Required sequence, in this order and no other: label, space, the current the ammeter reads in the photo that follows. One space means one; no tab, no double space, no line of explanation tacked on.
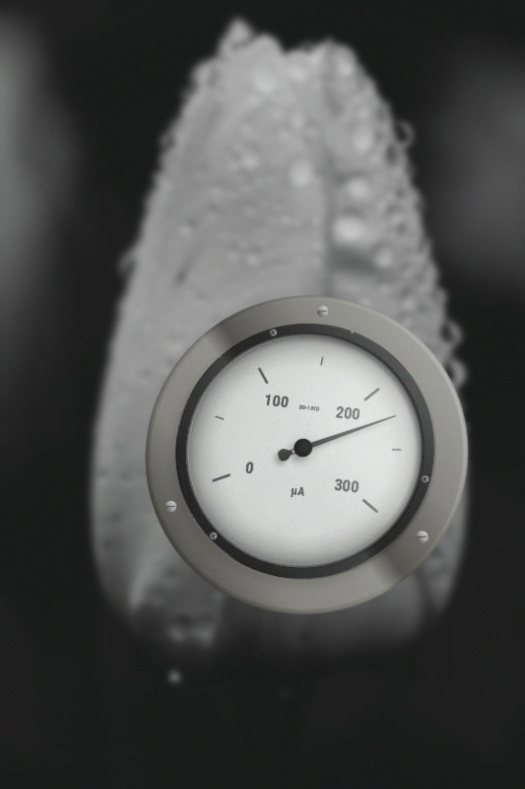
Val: 225 µA
